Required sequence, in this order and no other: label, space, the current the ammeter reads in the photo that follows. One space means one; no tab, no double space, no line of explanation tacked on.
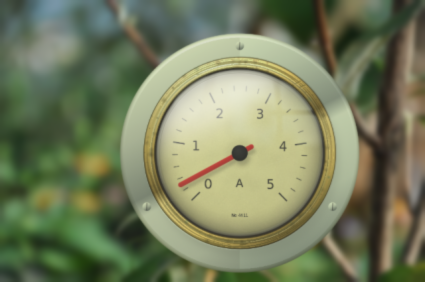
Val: 0.3 A
